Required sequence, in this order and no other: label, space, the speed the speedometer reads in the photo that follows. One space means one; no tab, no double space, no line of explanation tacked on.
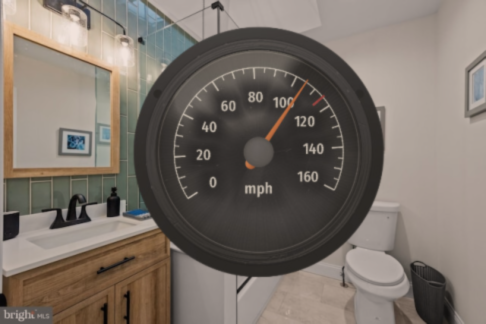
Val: 105 mph
